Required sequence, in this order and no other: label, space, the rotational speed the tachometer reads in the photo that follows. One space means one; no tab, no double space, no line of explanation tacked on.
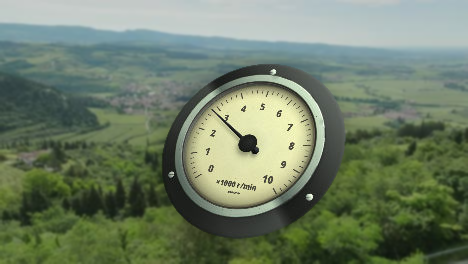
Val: 2800 rpm
